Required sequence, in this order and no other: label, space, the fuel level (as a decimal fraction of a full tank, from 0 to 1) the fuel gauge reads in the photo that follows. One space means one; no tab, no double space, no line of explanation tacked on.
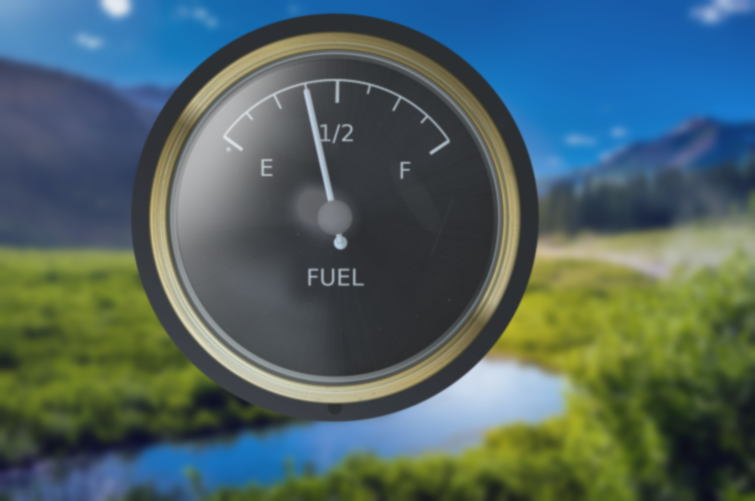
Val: 0.375
